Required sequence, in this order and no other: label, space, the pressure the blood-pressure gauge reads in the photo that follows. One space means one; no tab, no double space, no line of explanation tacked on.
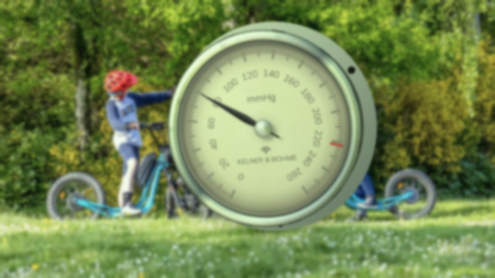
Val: 80 mmHg
